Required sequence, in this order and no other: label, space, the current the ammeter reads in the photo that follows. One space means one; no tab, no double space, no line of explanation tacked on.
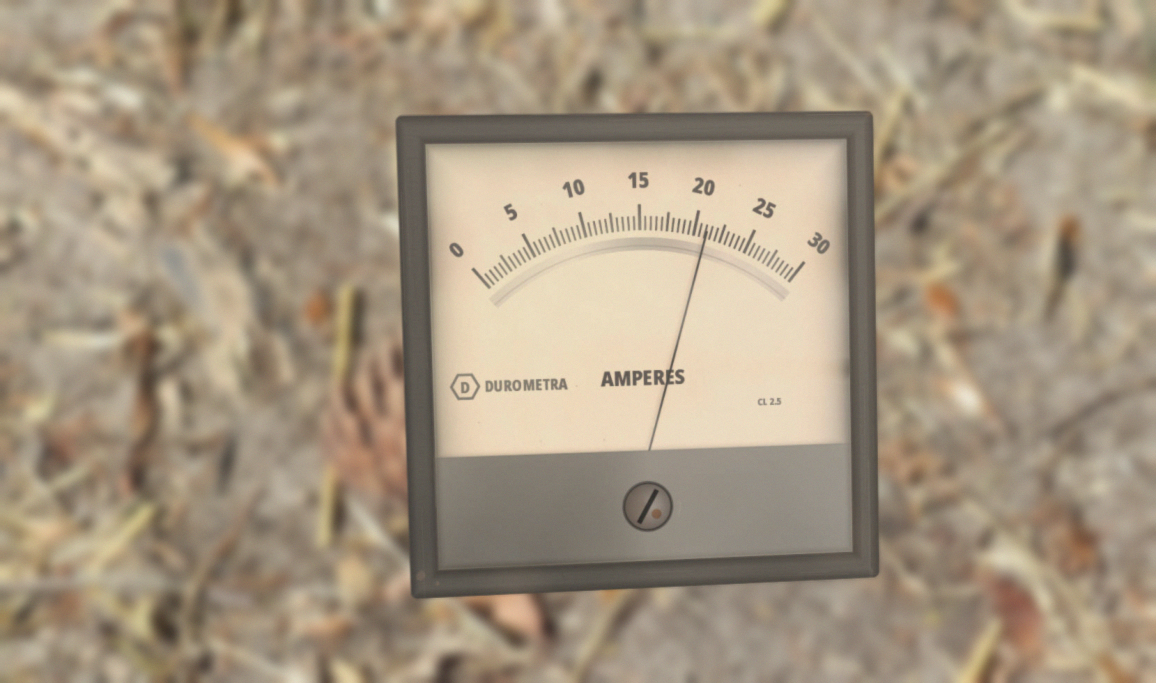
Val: 21 A
